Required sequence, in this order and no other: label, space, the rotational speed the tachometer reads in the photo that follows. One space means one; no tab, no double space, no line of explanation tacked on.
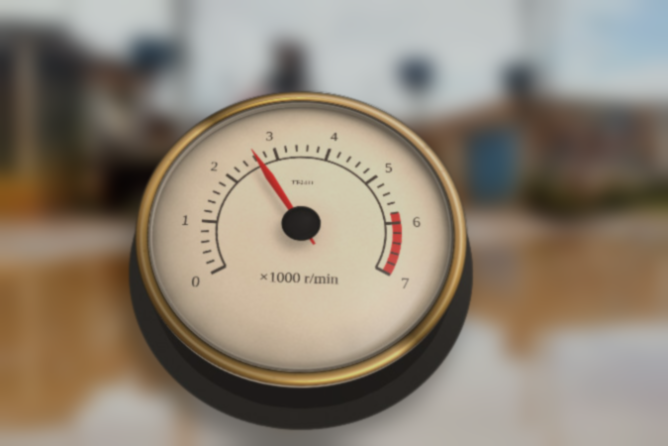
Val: 2600 rpm
